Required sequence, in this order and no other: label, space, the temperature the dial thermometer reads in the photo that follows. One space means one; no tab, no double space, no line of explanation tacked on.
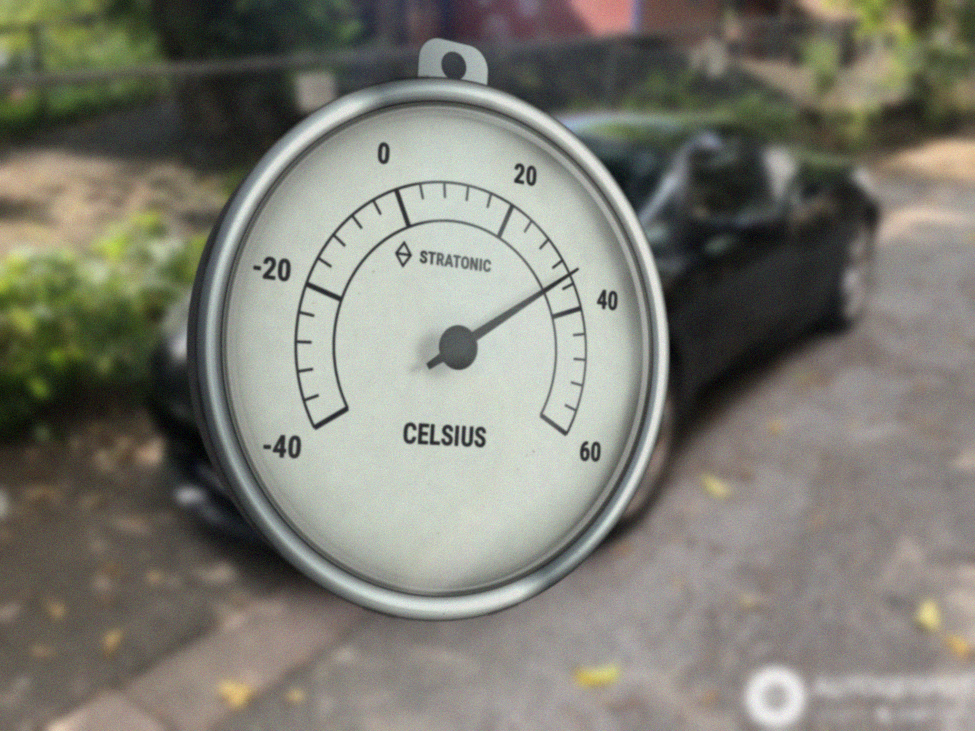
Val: 34 °C
